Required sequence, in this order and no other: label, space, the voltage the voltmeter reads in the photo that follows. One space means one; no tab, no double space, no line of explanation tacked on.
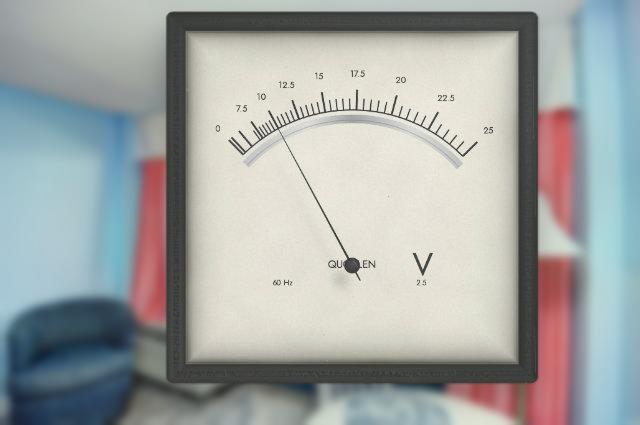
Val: 10 V
